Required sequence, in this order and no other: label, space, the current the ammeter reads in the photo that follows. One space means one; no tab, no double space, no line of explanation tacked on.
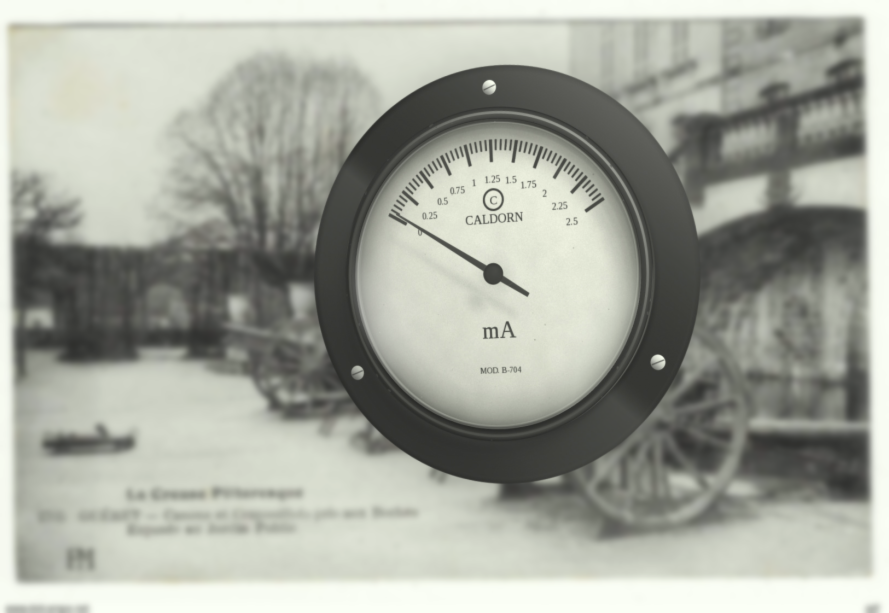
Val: 0.05 mA
